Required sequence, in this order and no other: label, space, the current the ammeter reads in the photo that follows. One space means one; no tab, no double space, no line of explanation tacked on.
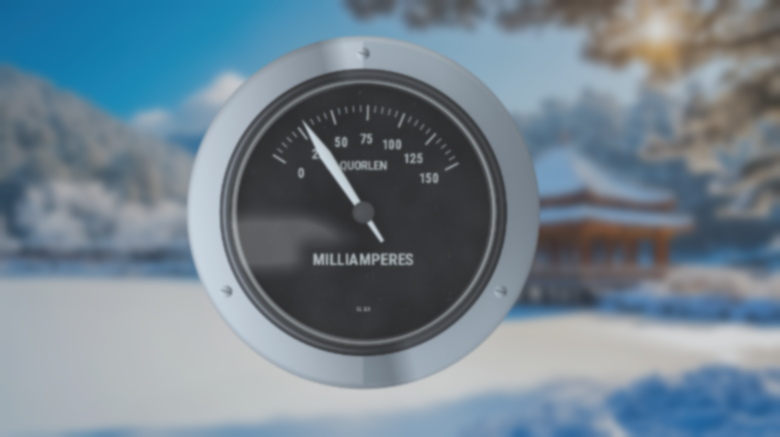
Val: 30 mA
